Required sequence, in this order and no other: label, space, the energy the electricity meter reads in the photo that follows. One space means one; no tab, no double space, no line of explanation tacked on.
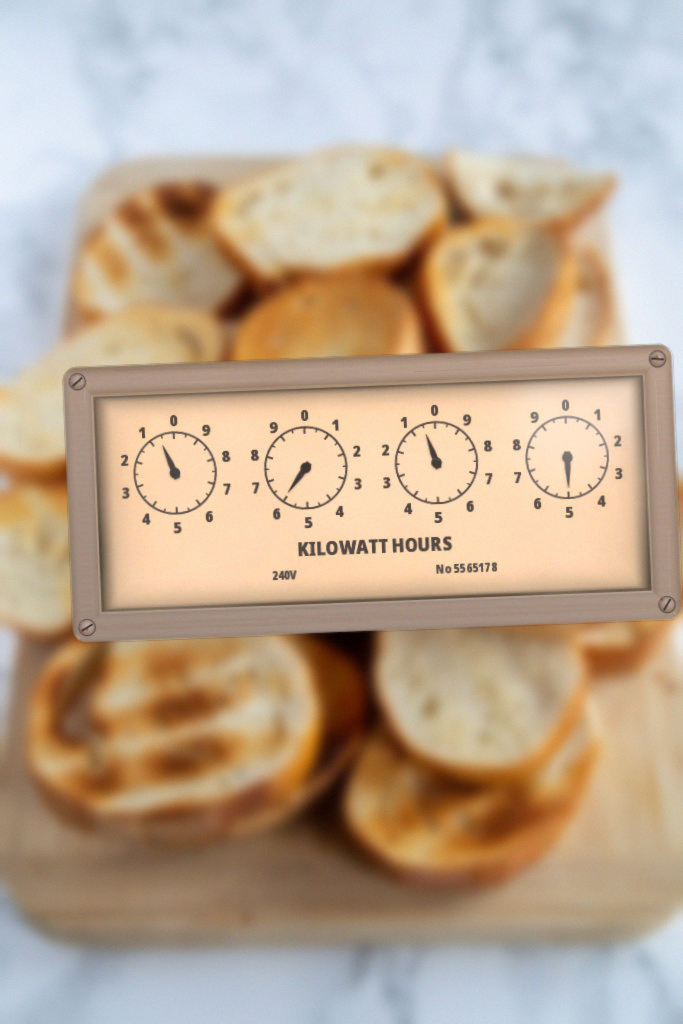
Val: 605 kWh
